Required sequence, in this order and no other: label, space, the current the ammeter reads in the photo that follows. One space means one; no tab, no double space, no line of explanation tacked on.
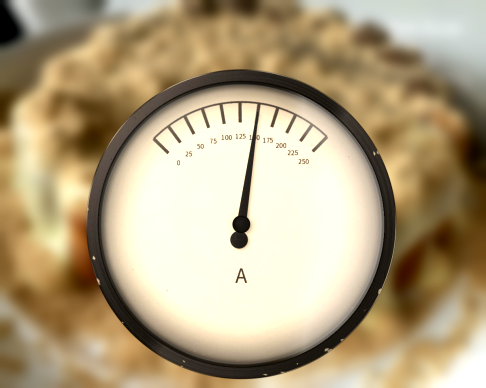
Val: 150 A
